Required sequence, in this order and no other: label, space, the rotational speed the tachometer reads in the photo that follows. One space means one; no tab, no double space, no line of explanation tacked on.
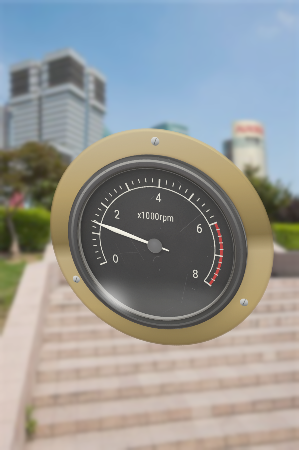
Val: 1400 rpm
